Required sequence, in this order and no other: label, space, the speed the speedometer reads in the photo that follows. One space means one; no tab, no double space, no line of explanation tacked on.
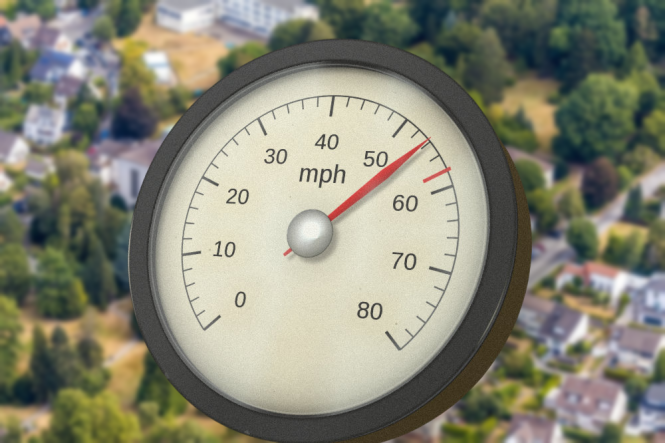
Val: 54 mph
